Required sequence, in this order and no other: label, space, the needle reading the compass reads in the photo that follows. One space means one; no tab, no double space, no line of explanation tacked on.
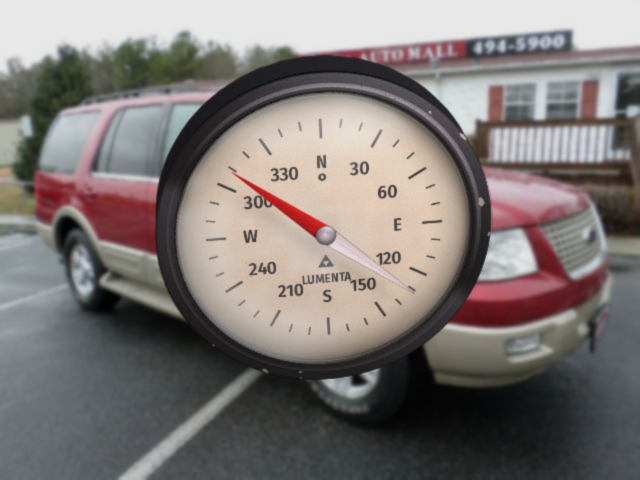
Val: 310 °
